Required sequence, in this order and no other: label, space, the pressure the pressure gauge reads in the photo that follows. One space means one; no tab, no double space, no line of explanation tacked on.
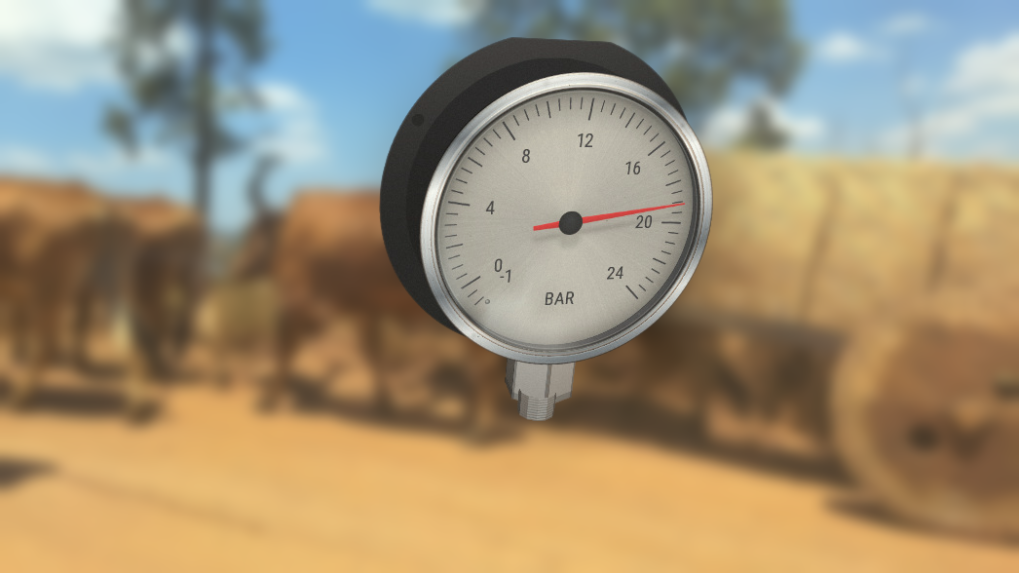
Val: 19 bar
